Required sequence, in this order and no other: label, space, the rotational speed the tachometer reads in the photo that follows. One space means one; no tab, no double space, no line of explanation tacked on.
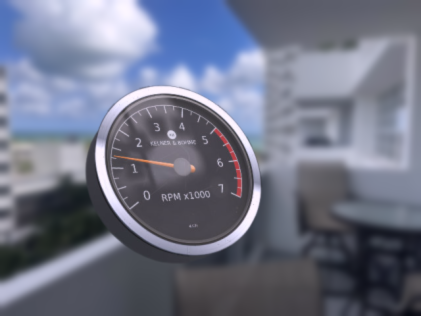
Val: 1250 rpm
